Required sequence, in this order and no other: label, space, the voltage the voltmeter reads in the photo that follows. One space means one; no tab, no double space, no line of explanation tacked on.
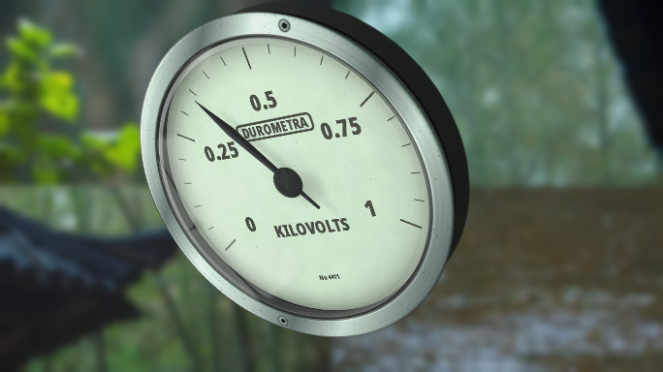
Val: 0.35 kV
